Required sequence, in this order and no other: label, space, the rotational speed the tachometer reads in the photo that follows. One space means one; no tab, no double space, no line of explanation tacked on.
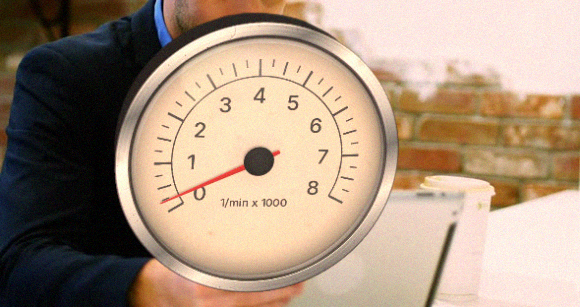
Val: 250 rpm
